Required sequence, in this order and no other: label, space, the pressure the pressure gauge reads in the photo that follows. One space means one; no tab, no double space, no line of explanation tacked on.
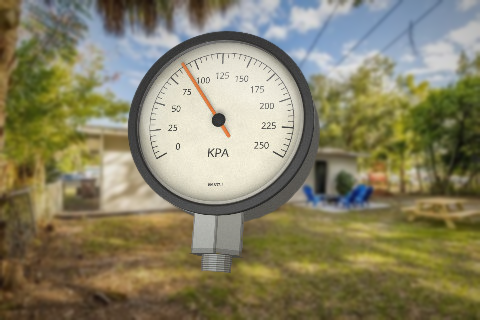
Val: 90 kPa
